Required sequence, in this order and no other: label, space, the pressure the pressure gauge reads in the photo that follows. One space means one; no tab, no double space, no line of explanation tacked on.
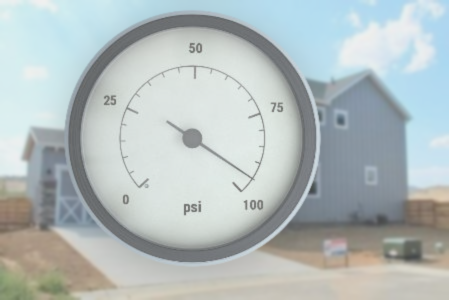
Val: 95 psi
